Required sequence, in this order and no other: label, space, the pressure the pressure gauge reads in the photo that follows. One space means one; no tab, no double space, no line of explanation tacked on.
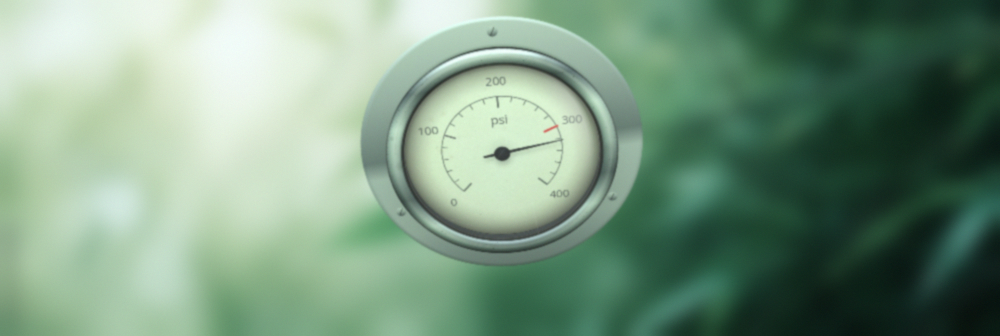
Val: 320 psi
